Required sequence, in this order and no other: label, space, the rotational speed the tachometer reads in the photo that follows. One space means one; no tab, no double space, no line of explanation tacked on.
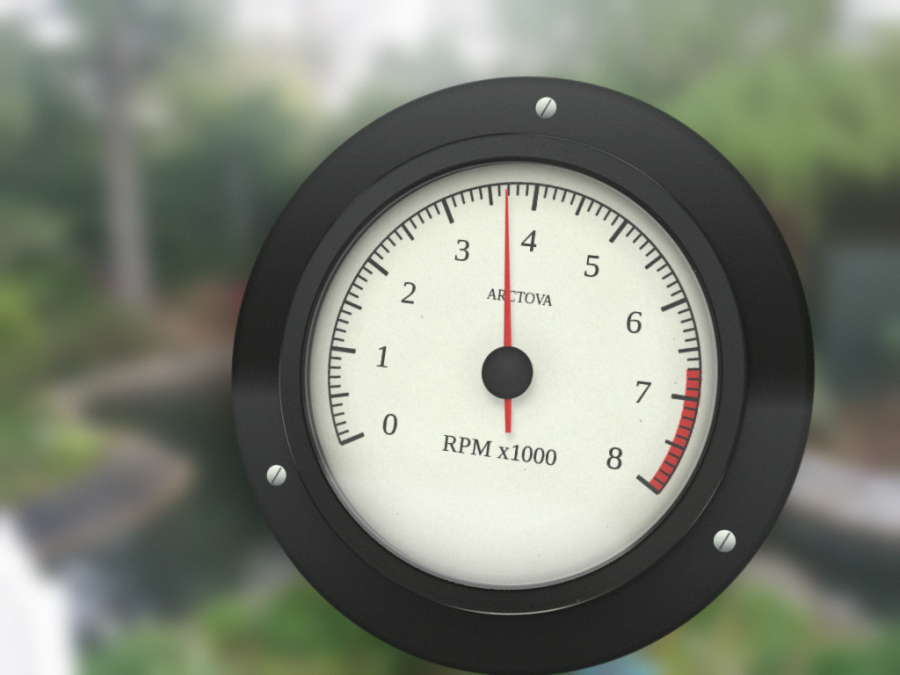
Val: 3700 rpm
